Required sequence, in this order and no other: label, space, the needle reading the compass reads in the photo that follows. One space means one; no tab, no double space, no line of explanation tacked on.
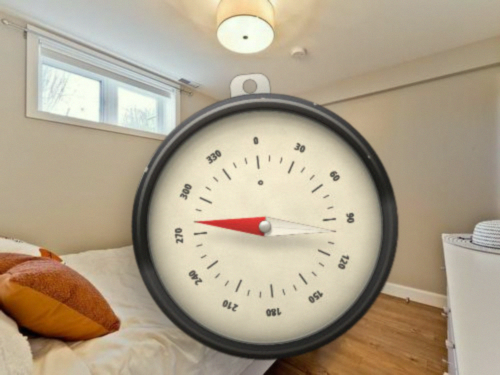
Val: 280 °
